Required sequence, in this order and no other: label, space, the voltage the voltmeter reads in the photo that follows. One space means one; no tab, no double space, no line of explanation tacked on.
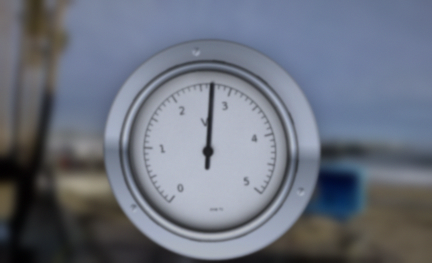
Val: 2.7 V
